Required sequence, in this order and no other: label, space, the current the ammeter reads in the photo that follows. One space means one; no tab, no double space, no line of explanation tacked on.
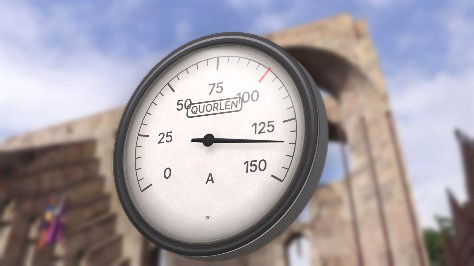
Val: 135 A
